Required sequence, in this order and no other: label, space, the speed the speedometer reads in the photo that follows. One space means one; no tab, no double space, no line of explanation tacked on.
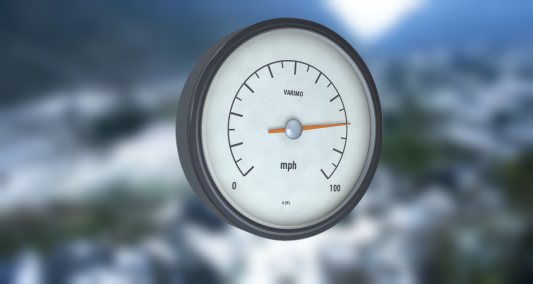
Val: 80 mph
